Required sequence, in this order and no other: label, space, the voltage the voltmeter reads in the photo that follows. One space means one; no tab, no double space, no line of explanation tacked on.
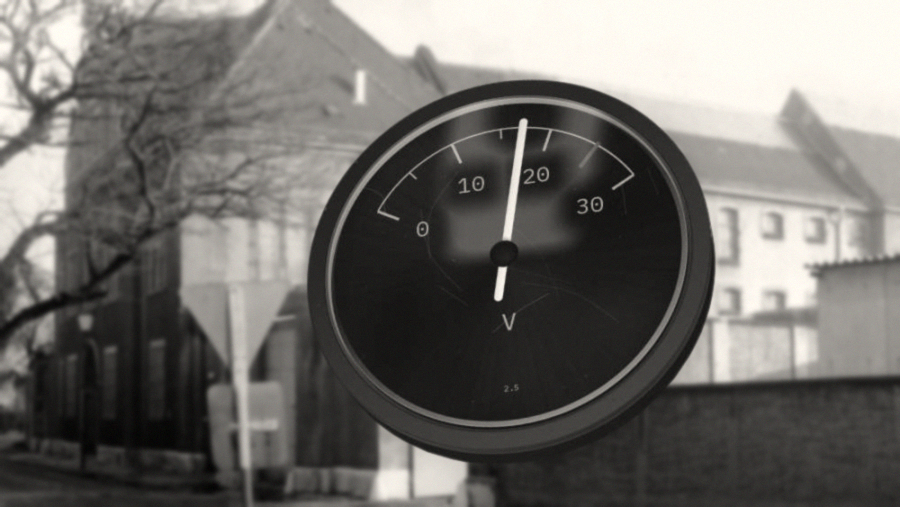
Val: 17.5 V
